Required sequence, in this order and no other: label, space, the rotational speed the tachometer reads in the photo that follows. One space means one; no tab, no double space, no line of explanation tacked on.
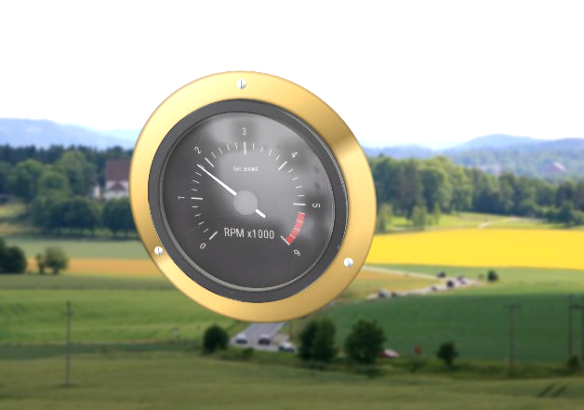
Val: 1800 rpm
